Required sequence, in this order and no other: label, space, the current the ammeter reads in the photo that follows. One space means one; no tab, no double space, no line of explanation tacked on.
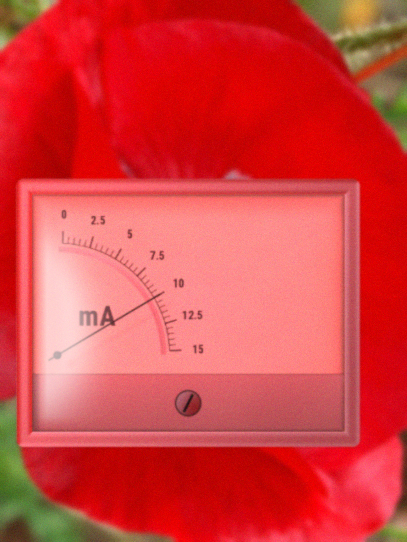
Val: 10 mA
